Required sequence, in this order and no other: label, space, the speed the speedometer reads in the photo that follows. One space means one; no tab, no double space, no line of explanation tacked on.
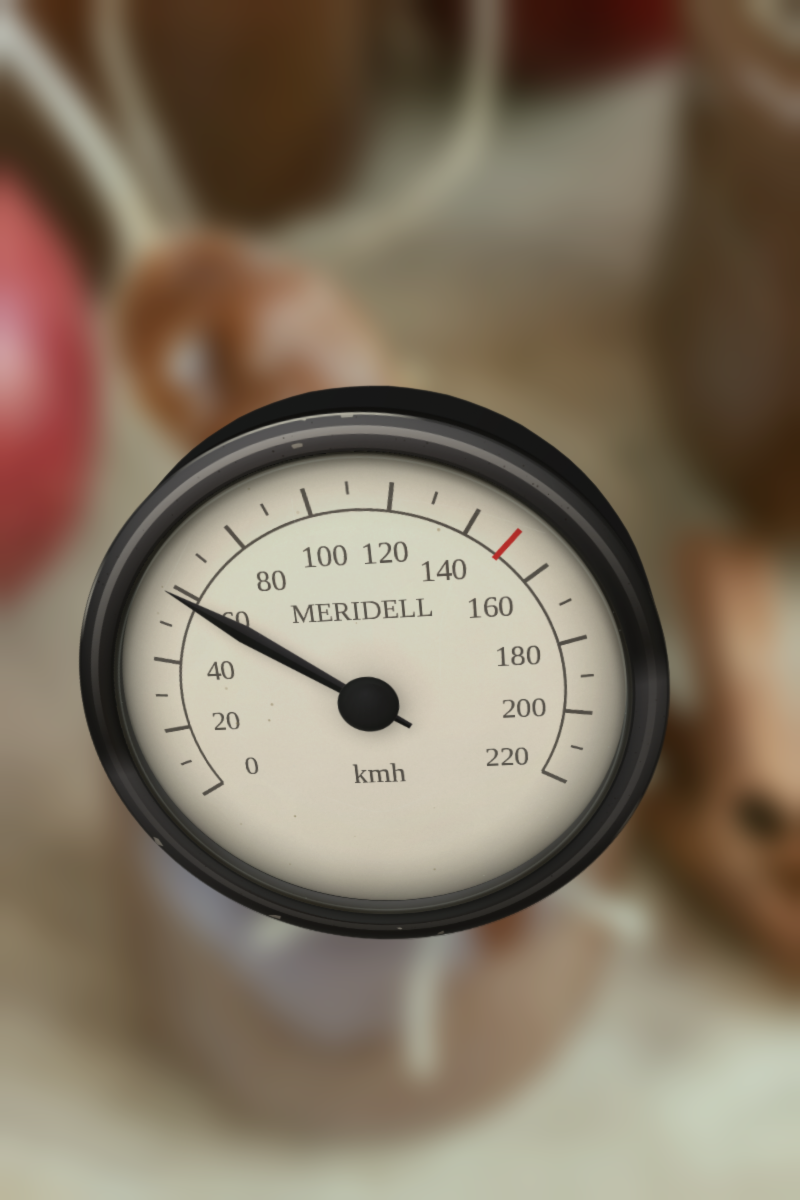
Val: 60 km/h
